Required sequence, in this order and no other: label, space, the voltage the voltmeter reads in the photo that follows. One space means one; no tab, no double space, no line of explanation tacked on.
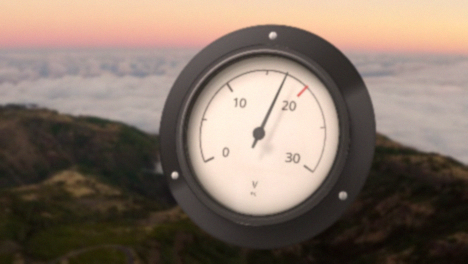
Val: 17.5 V
